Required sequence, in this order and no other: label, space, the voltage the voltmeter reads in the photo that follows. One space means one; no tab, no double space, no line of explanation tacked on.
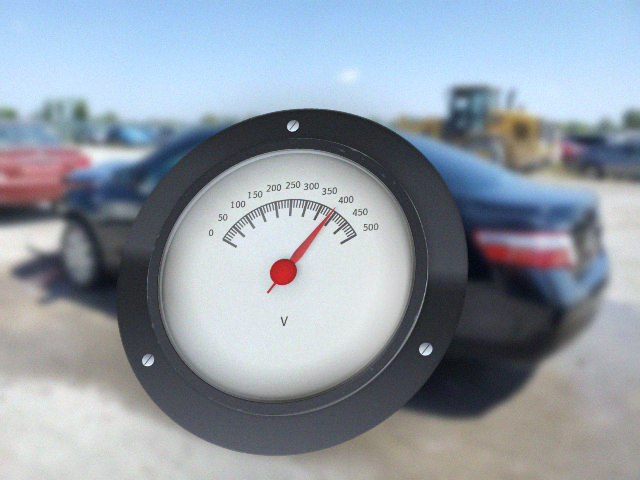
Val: 400 V
